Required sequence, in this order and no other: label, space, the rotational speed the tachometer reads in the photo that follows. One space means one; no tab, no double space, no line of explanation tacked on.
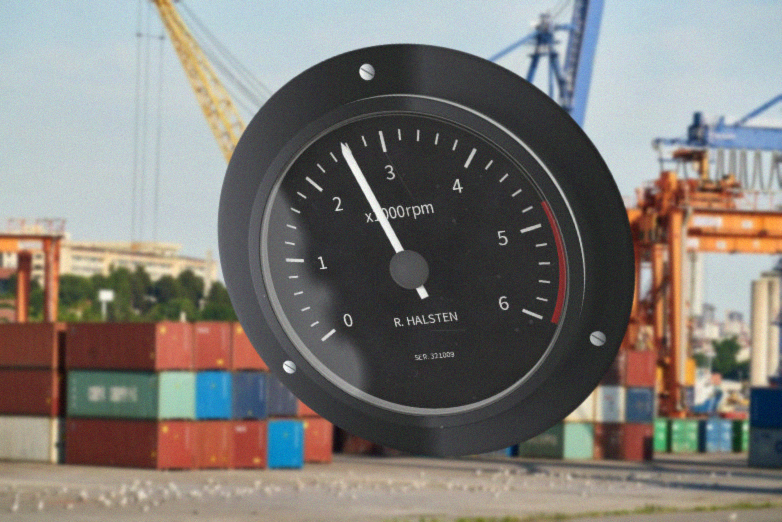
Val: 2600 rpm
